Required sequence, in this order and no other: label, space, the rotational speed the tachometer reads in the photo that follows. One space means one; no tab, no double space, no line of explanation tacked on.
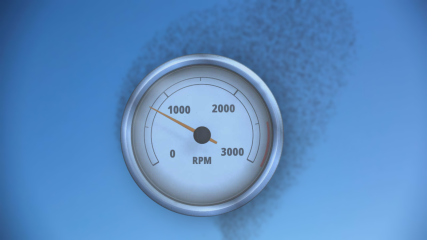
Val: 750 rpm
